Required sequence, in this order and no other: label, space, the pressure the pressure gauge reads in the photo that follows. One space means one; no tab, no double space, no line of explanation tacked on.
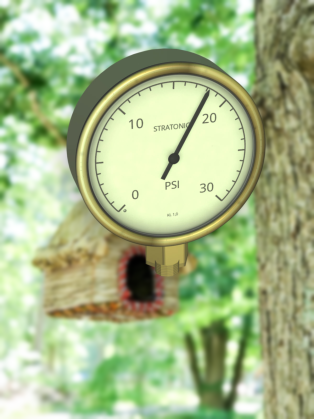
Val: 18 psi
